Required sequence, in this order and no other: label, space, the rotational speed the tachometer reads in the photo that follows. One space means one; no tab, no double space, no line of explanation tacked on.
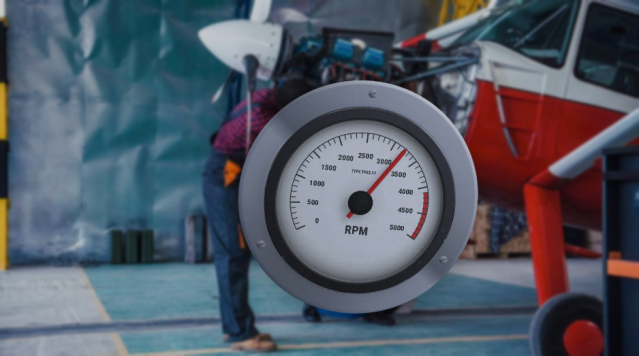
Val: 3200 rpm
